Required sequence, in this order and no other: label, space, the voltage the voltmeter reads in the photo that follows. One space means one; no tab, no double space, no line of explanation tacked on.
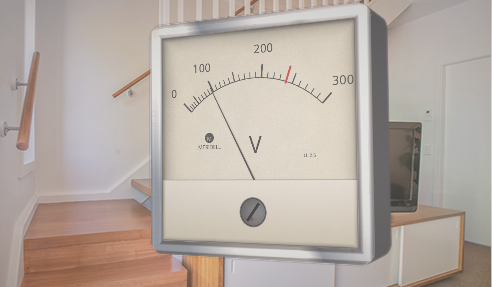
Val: 100 V
